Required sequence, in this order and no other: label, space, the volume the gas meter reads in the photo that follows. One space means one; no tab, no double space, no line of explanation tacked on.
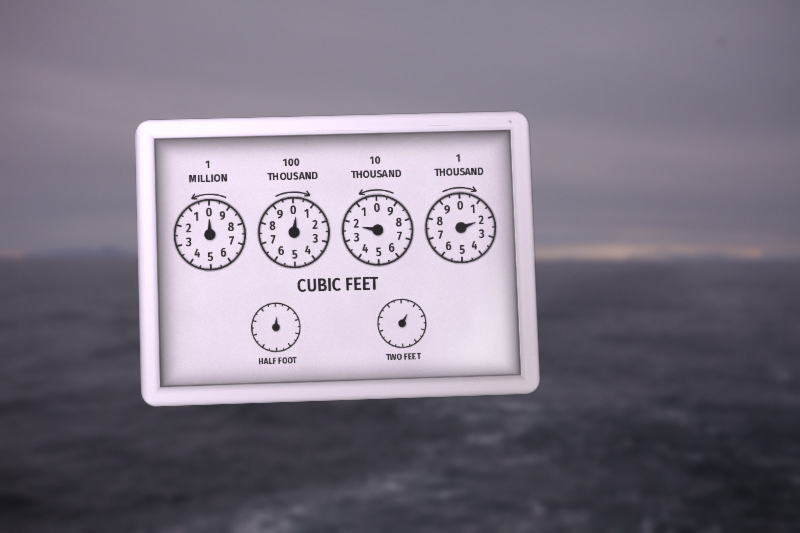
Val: 2200 ft³
